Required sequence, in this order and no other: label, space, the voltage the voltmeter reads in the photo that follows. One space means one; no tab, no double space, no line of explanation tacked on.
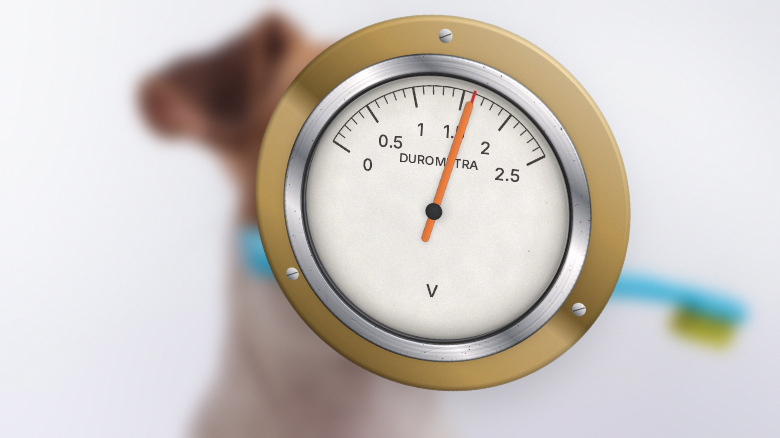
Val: 1.6 V
